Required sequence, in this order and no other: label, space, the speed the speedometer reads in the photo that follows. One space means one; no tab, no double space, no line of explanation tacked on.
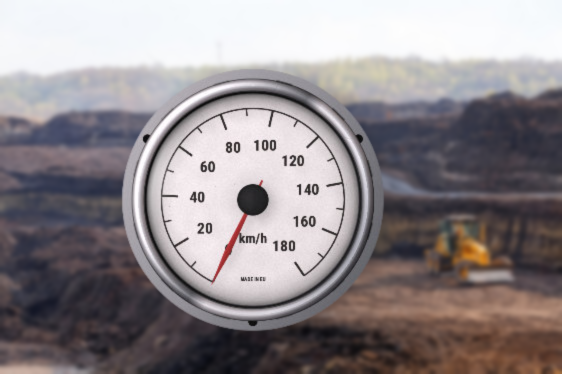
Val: 0 km/h
